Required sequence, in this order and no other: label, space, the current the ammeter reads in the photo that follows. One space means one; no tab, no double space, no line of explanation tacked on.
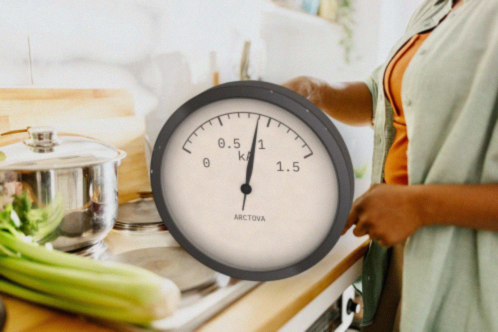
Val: 0.9 kA
